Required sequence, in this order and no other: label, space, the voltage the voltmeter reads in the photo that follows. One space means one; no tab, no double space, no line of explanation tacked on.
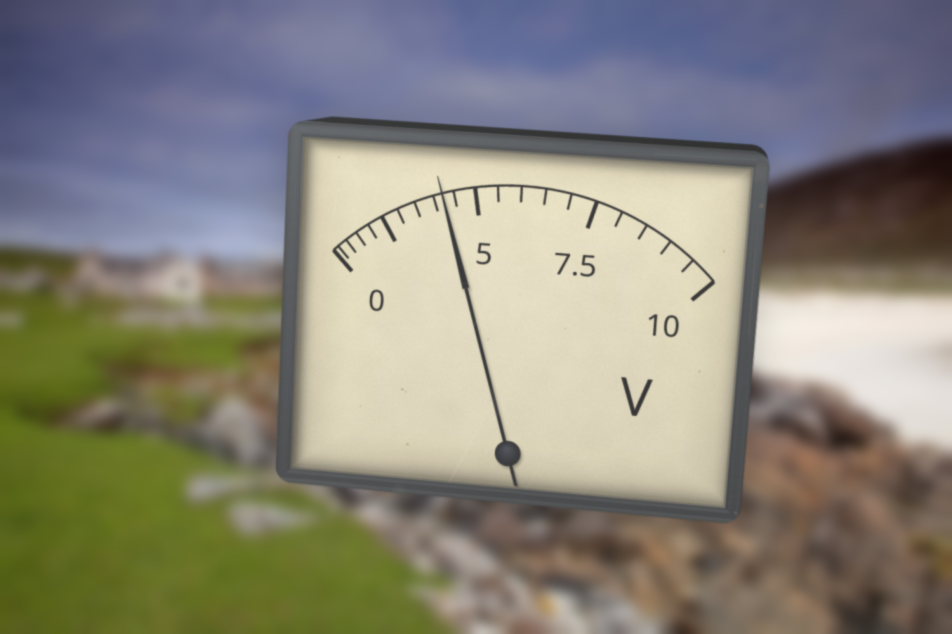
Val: 4.25 V
